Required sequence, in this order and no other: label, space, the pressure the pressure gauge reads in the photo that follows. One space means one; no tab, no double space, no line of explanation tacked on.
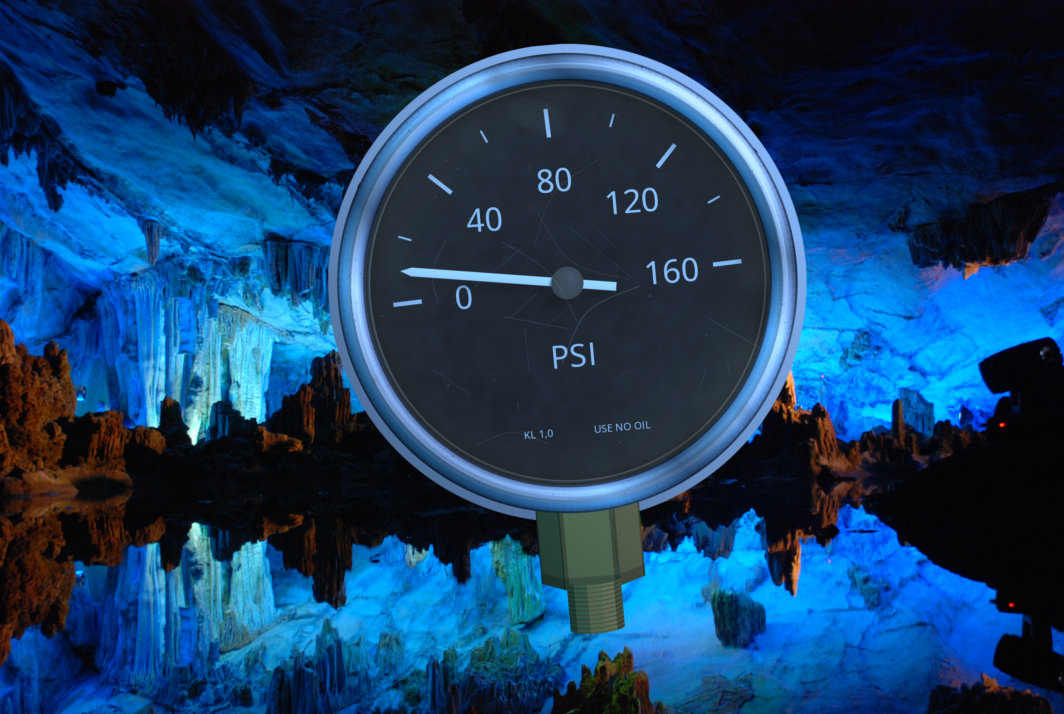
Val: 10 psi
